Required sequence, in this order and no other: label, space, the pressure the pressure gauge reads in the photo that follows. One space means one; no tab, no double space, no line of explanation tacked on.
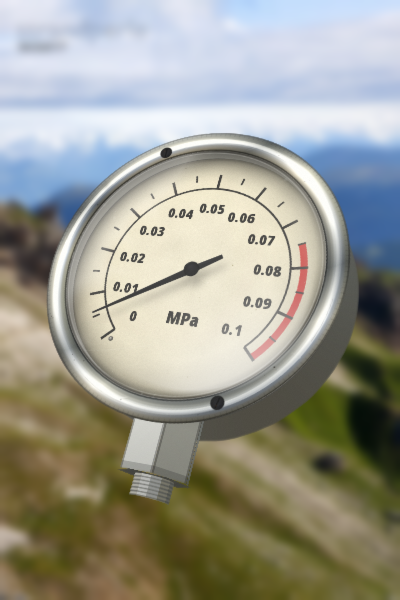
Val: 0.005 MPa
